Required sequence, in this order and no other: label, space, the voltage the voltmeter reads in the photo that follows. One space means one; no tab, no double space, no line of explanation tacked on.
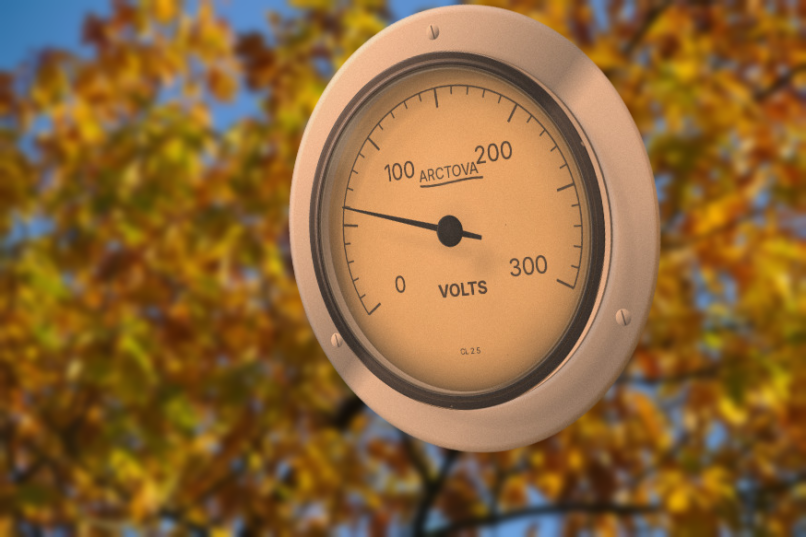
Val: 60 V
